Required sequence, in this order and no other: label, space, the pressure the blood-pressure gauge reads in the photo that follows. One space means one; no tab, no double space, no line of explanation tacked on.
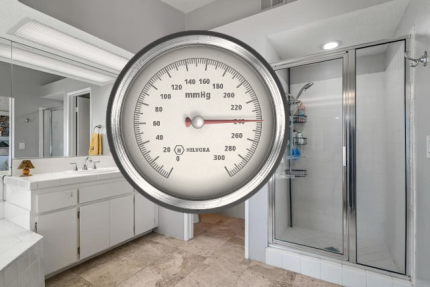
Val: 240 mmHg
